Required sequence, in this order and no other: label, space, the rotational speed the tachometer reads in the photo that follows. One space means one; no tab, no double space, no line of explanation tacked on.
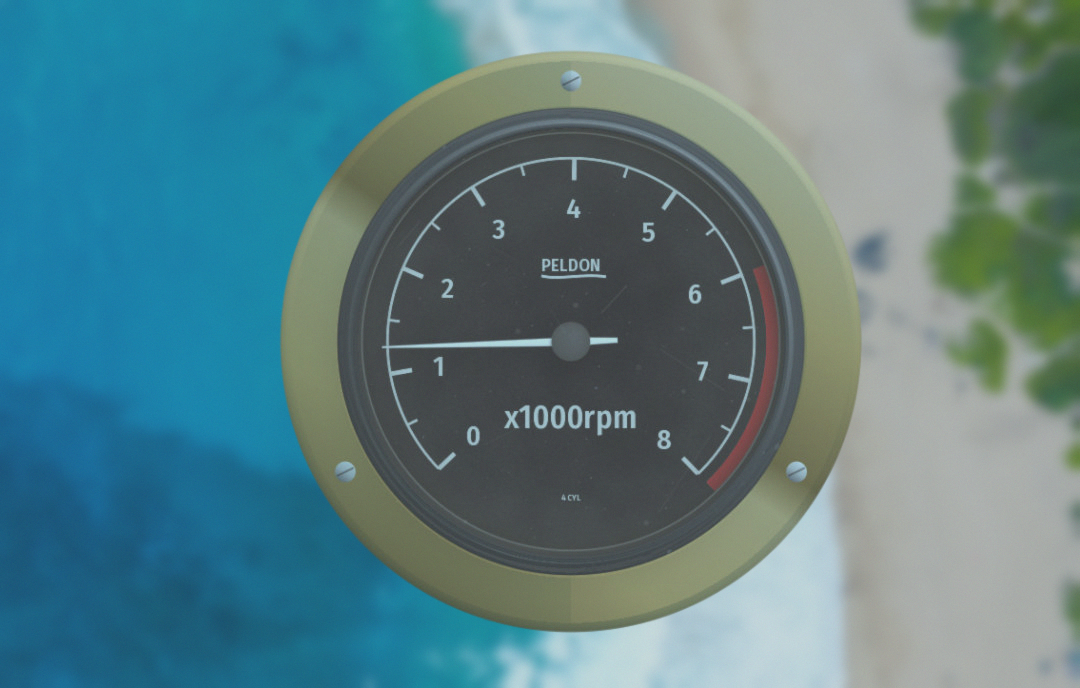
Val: 1250 rpm
